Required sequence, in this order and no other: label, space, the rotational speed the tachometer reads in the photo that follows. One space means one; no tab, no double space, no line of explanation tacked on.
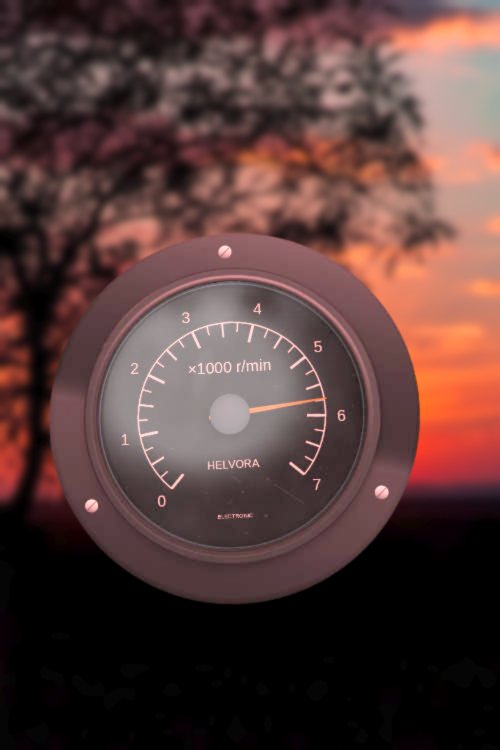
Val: 5750 rpm
